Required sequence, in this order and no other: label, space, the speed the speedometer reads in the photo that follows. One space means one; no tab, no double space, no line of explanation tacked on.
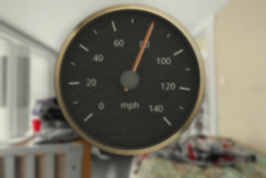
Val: 80 mph
